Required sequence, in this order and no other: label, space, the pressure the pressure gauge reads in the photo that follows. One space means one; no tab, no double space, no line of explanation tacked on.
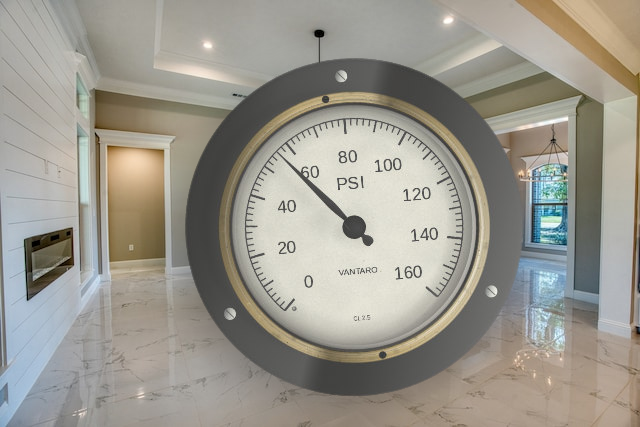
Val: 56 psi
